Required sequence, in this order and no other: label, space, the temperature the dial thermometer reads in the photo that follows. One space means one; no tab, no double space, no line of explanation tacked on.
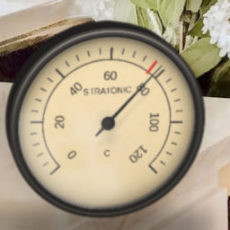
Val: 78 °C
